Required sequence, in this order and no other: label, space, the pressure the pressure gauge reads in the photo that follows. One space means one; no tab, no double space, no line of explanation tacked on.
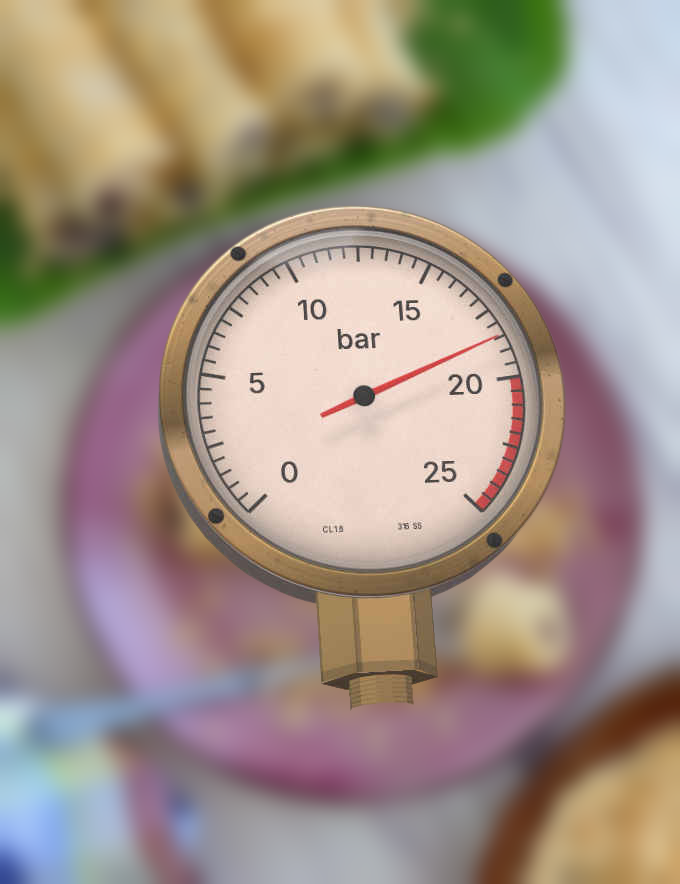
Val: 18.5 bar
